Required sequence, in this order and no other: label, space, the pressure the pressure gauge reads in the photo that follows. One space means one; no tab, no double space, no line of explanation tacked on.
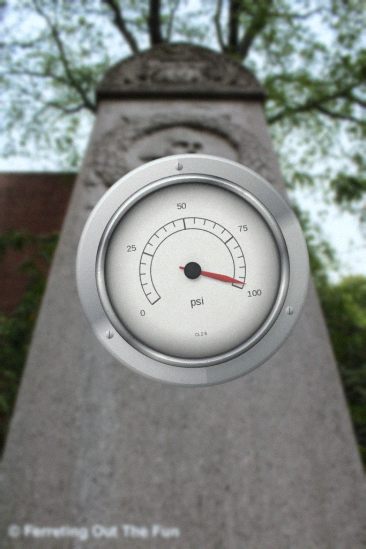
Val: 97.5 psi
